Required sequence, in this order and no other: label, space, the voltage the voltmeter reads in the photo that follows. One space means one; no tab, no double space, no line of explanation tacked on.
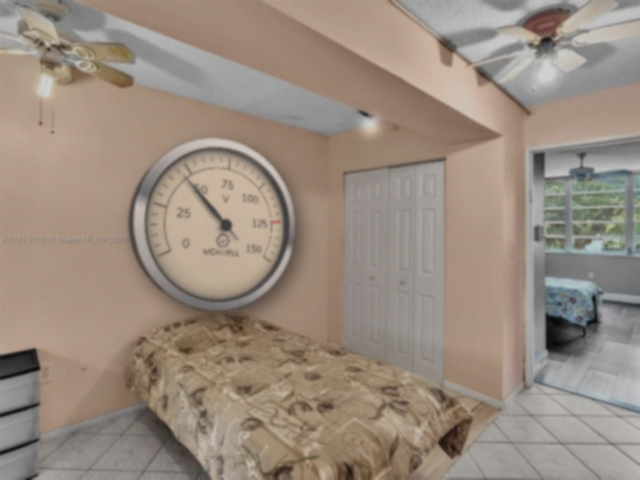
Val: 45 V
